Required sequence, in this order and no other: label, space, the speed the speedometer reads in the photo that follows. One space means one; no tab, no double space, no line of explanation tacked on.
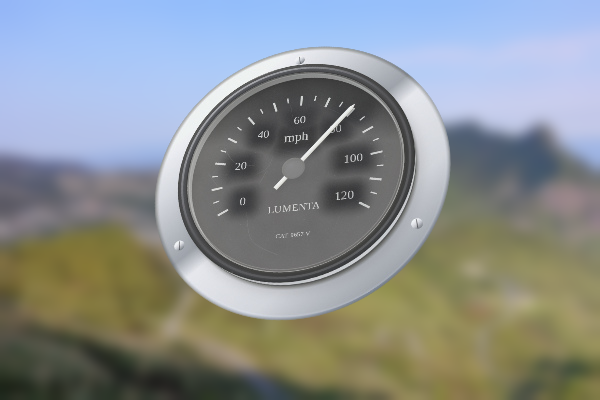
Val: 80 mph
